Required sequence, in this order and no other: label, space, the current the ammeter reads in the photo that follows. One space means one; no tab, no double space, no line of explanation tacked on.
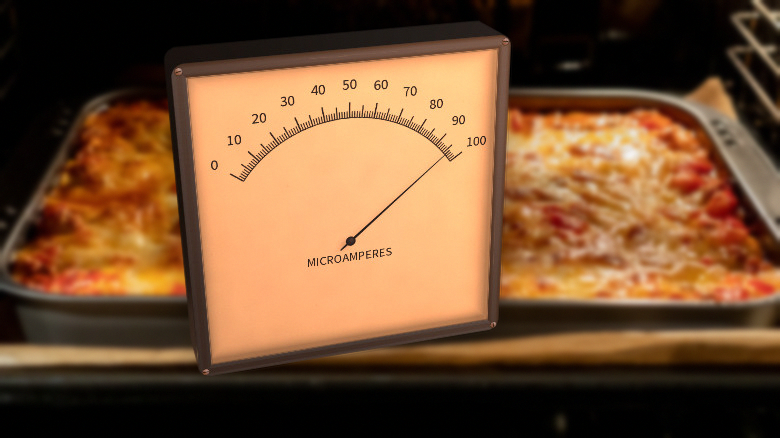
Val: 95 µA
